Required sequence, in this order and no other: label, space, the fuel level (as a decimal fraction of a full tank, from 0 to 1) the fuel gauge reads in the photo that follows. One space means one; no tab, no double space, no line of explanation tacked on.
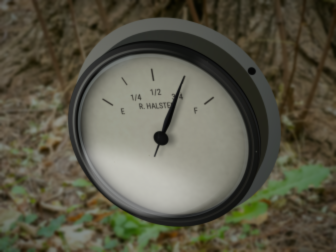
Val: 0.75
